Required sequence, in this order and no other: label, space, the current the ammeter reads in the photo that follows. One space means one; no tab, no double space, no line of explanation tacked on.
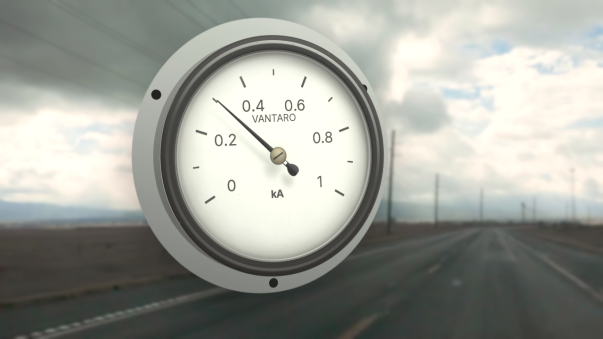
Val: 0.3 kA
